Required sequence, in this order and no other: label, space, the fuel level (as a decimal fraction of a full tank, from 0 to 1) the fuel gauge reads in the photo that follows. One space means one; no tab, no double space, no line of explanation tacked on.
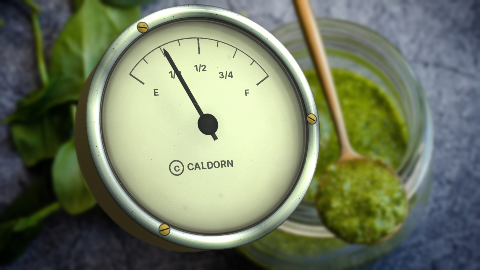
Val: 0.25
